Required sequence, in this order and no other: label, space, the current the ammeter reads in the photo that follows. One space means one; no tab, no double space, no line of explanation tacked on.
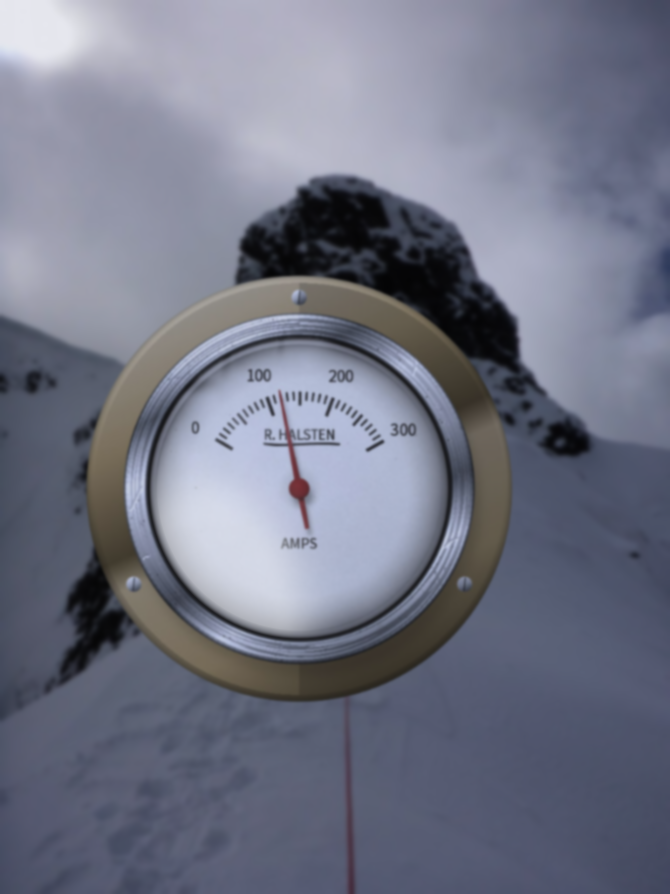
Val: 120 A
